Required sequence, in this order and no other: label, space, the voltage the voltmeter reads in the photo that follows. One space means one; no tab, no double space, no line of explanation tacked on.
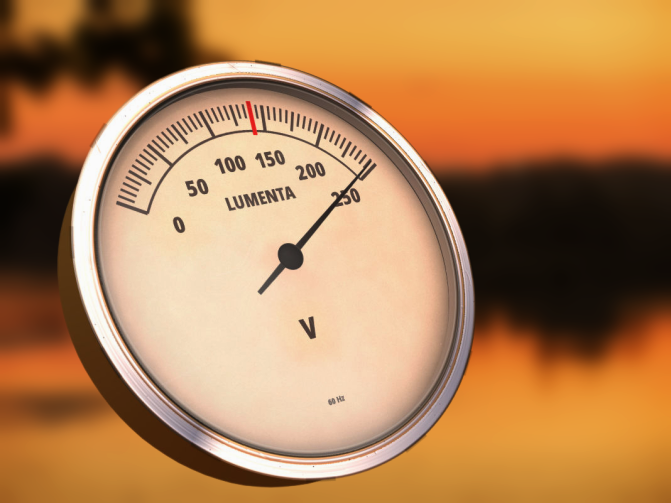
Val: 245 V
